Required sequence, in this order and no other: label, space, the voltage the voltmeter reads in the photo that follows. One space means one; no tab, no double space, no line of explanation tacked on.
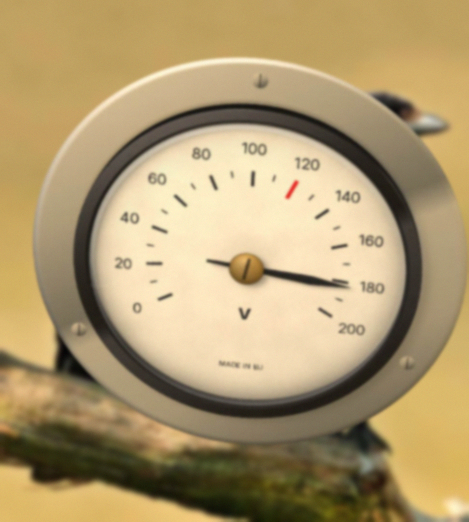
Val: 180 V
